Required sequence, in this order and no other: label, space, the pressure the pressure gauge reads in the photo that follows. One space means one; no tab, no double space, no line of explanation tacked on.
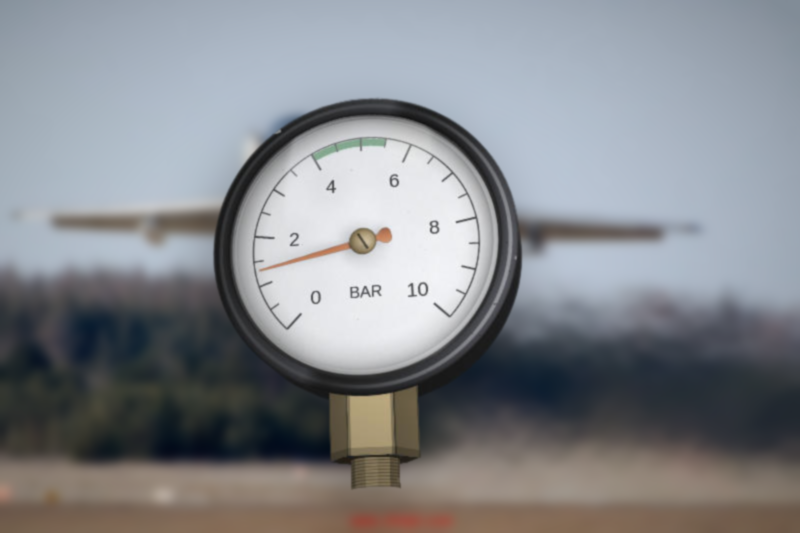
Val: 1.25 bar
